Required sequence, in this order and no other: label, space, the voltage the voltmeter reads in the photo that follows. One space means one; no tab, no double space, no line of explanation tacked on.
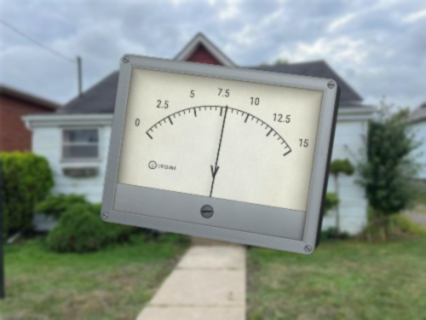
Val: 8 V
